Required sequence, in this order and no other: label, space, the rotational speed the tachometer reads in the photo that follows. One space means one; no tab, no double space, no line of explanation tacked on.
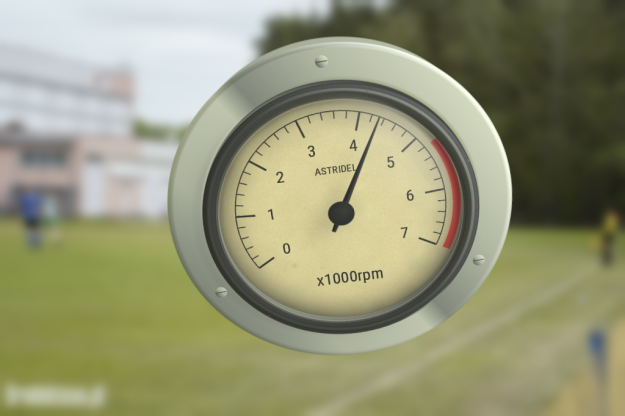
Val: 4300 rpm
